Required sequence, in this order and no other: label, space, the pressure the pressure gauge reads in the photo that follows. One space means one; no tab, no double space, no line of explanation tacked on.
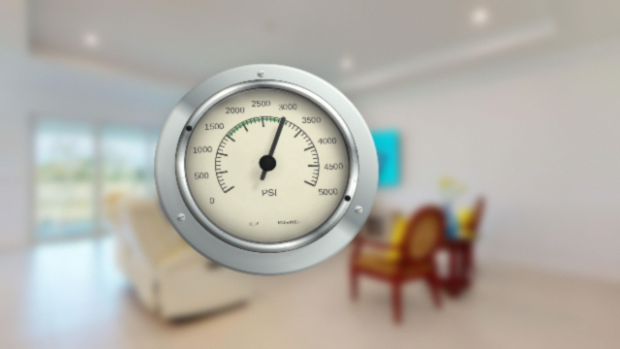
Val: 3000 psi
